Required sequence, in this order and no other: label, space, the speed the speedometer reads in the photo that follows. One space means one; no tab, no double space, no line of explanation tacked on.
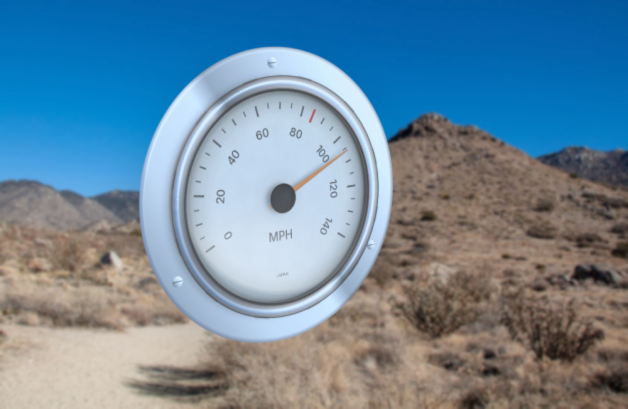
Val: 105 mph
